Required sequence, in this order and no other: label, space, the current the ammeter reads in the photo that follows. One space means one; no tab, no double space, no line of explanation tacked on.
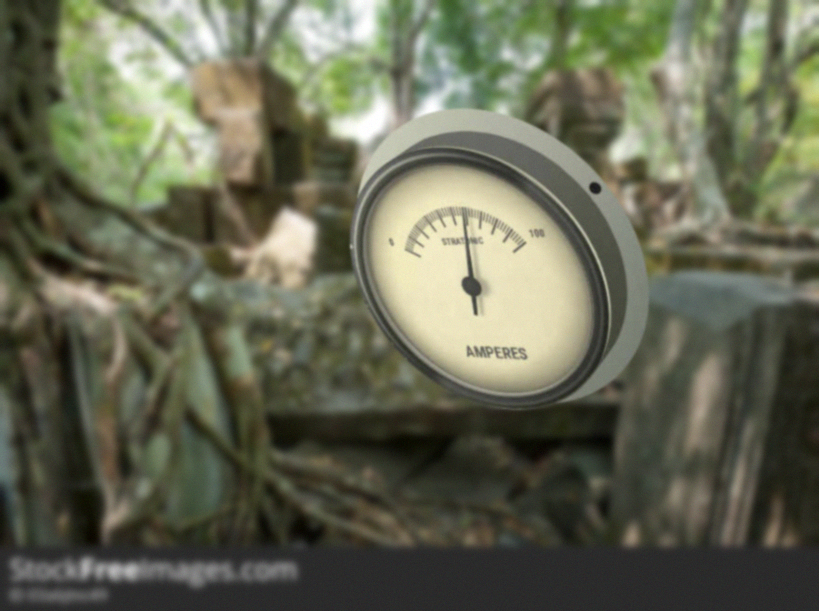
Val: 60 A
